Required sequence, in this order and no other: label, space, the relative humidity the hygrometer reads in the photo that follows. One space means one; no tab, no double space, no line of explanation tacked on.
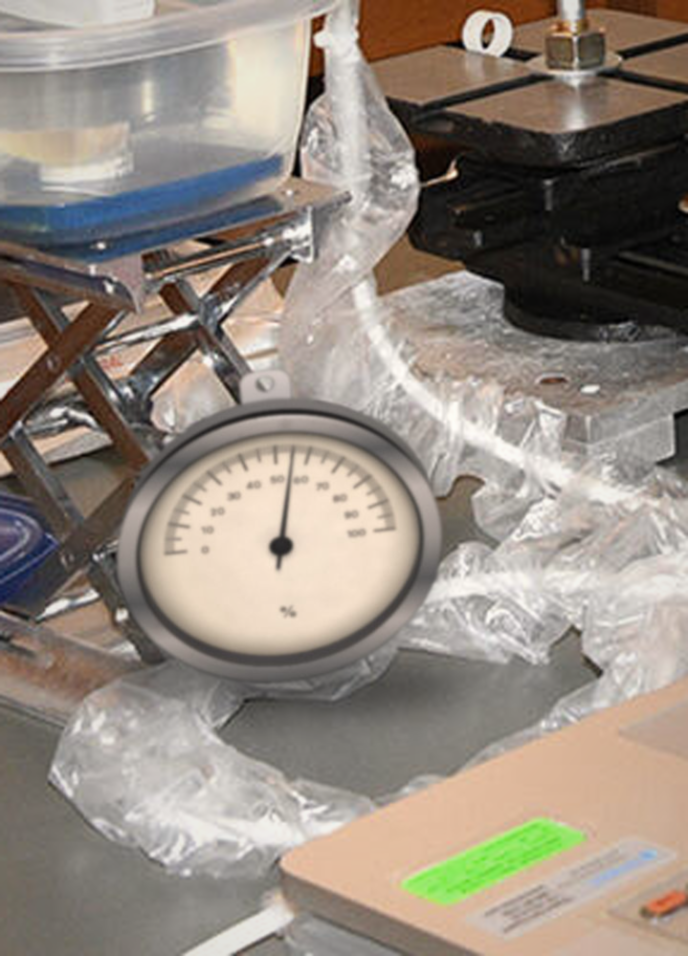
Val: 55 %
